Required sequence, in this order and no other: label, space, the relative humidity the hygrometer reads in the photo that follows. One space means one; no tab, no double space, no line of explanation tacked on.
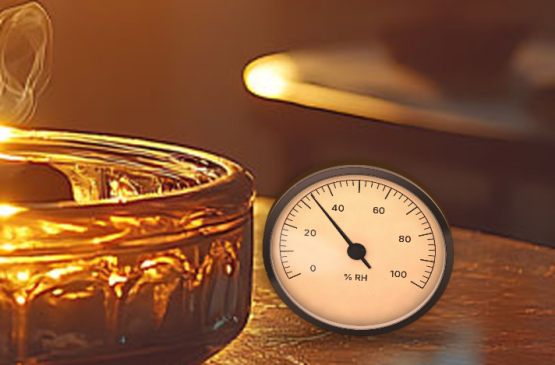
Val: 34 %
